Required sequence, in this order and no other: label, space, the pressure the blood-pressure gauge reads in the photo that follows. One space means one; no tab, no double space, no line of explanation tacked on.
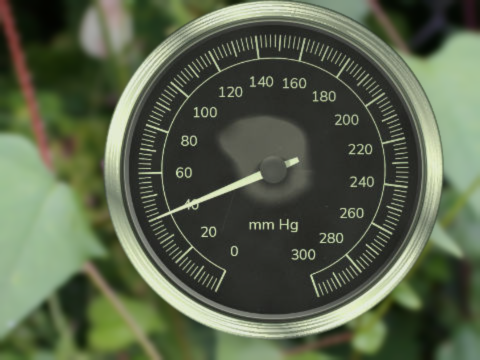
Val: 40 mmHg
